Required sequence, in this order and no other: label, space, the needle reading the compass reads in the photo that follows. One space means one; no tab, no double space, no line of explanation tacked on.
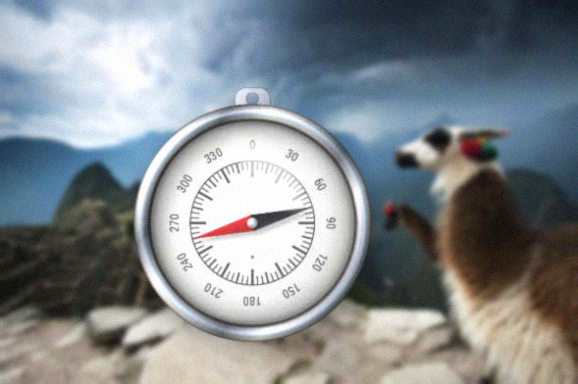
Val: 255 °
